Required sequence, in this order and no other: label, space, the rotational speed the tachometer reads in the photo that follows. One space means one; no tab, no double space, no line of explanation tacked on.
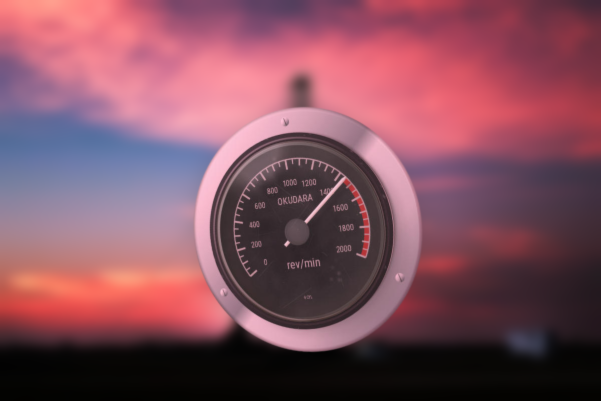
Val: 1450 rpm
